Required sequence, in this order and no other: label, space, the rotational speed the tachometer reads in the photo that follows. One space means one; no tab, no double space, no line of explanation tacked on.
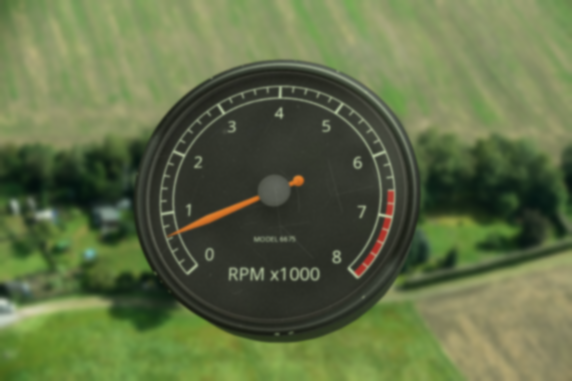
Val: 600 rpm
